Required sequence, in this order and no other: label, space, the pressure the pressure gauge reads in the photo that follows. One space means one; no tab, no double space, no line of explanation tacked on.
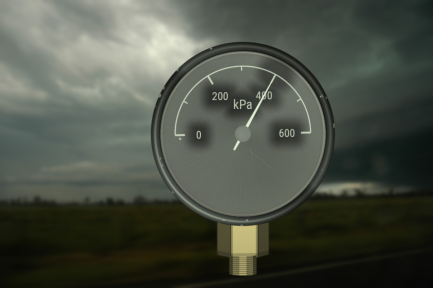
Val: 400 kPa
